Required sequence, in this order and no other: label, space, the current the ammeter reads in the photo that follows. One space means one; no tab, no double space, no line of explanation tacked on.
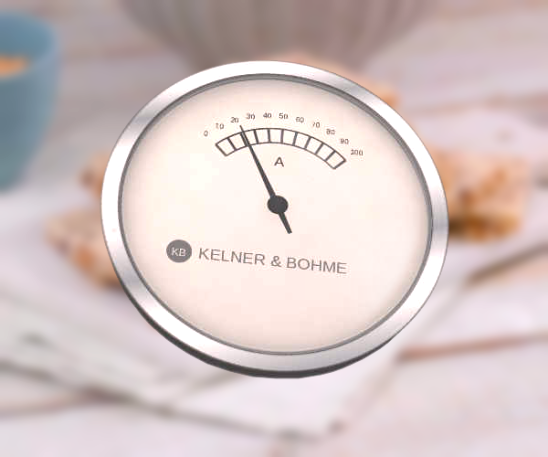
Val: 20 A
